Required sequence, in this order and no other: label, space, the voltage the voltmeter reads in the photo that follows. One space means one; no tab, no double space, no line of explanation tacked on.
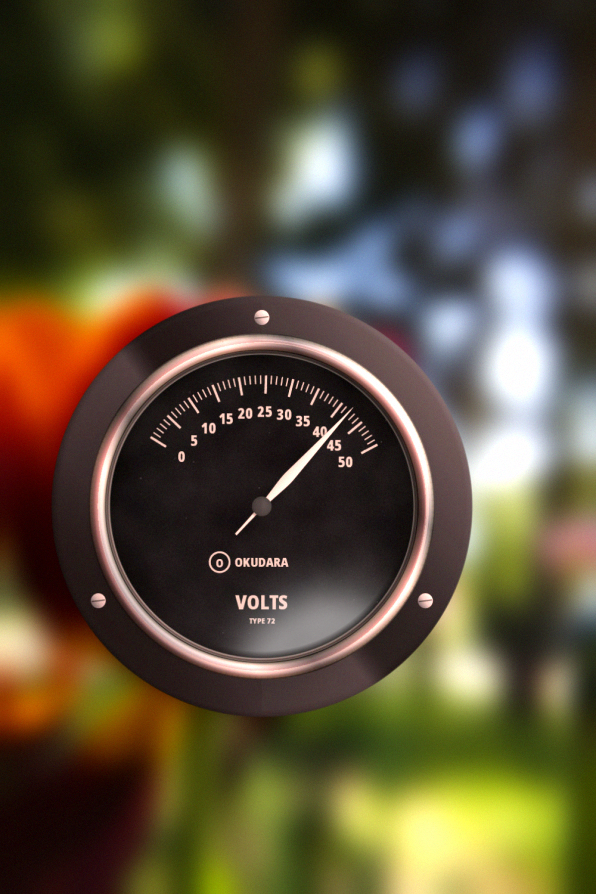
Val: 42 V
